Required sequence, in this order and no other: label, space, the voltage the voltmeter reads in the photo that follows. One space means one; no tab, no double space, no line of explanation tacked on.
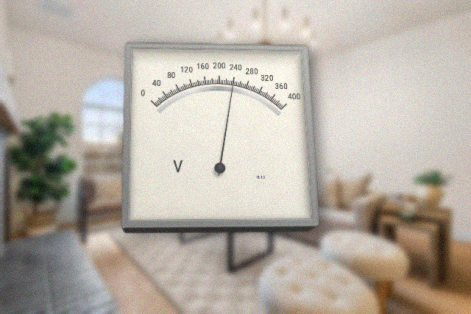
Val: 240 V
